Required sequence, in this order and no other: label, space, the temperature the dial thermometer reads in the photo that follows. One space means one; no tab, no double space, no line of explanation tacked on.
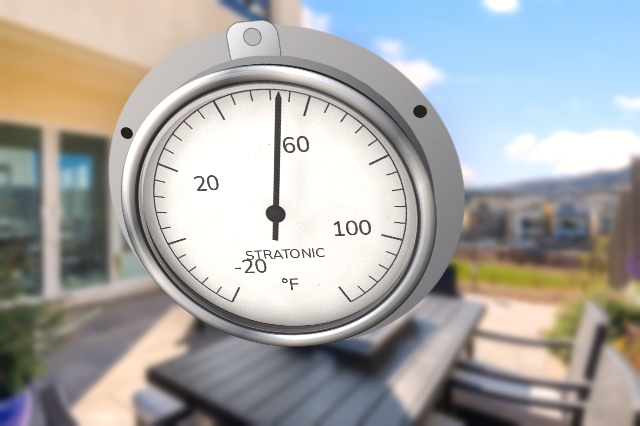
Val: 54 °F
